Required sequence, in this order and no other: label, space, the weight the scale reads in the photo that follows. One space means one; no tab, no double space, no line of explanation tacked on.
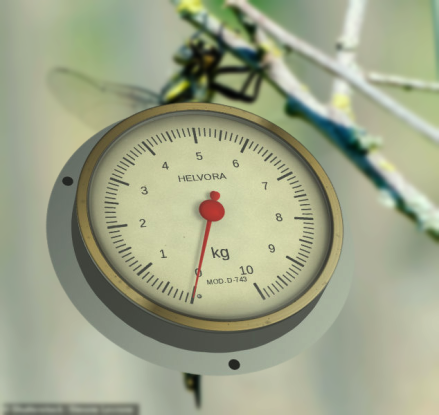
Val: 0 kg
